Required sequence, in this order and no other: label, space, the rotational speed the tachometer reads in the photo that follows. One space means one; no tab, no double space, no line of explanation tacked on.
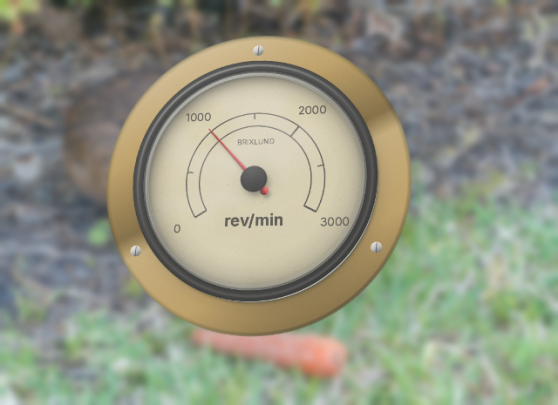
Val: 1000 rpm
